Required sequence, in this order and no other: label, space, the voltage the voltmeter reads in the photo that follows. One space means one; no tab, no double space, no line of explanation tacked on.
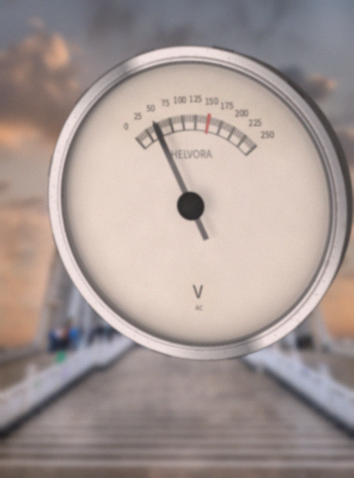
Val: 50 V
